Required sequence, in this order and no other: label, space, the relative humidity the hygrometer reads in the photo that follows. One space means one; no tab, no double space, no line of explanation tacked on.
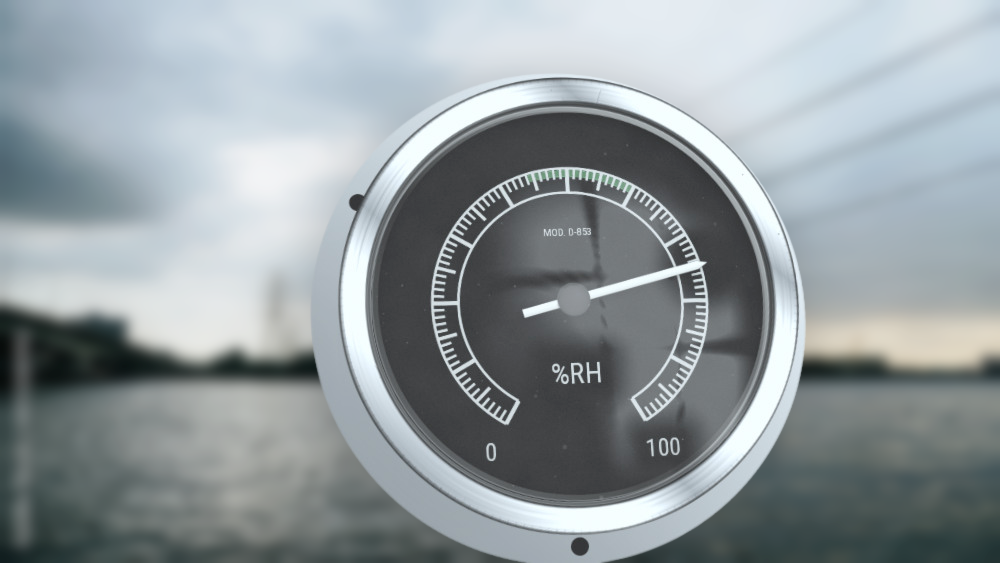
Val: 75 %
